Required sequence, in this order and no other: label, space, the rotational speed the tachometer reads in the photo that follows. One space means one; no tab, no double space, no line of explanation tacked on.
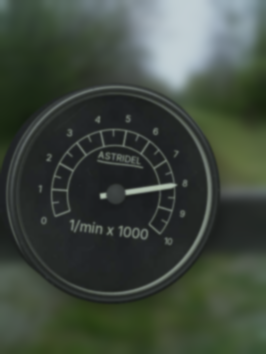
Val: 8000 rpm
